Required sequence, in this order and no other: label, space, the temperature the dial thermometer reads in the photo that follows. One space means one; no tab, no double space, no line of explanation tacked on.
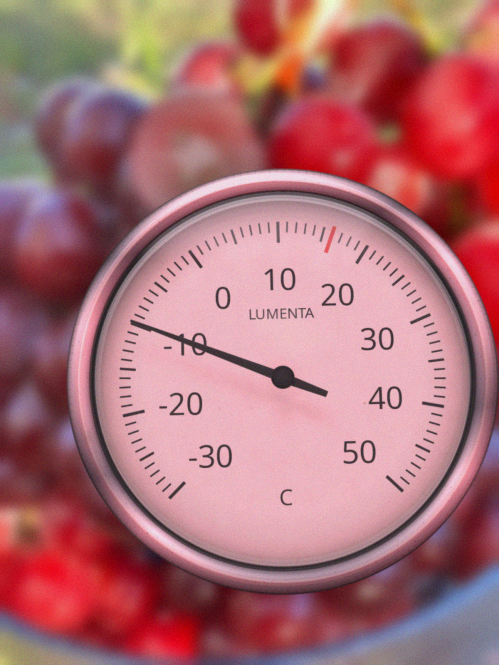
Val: -10 °C
